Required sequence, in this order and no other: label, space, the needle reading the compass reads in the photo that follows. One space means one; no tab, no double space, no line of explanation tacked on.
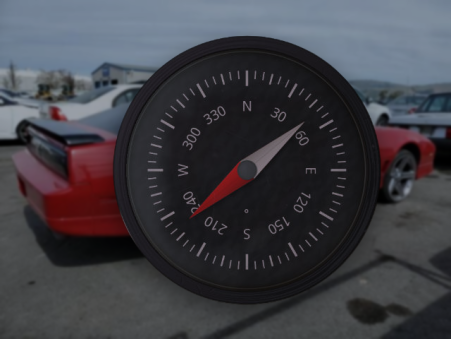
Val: 230 °
